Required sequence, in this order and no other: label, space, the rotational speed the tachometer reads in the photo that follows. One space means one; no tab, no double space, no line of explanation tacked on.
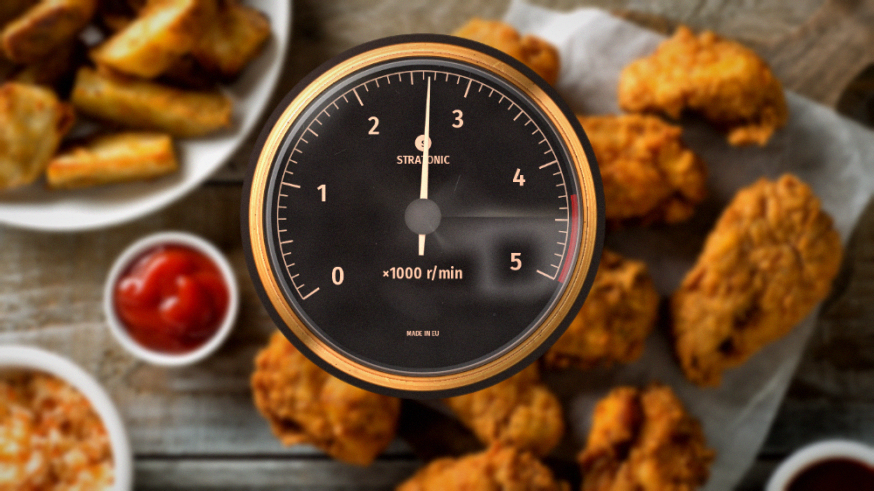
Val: 2650 rpm
